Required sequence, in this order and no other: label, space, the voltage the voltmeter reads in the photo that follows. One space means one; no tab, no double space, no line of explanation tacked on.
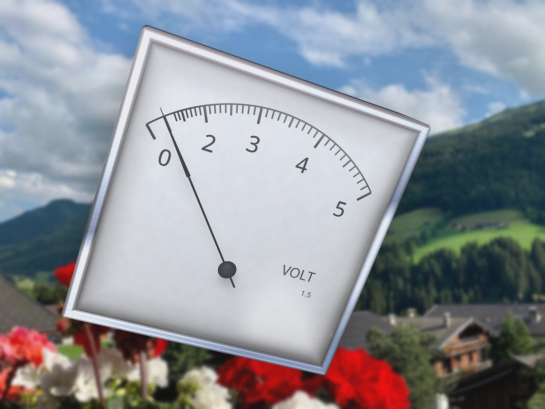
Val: 1 V
